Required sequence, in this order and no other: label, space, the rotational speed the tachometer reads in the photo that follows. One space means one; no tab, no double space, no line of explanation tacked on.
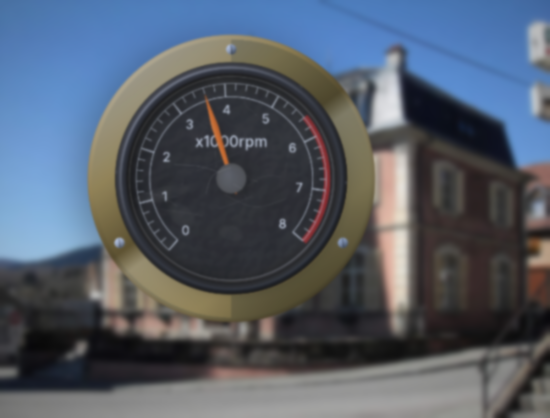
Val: 3600 rpm
